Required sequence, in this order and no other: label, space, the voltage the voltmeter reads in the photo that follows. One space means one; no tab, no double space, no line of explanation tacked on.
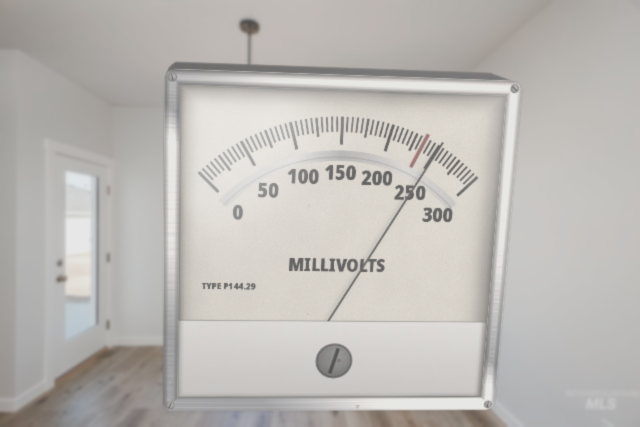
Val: 250 mV
